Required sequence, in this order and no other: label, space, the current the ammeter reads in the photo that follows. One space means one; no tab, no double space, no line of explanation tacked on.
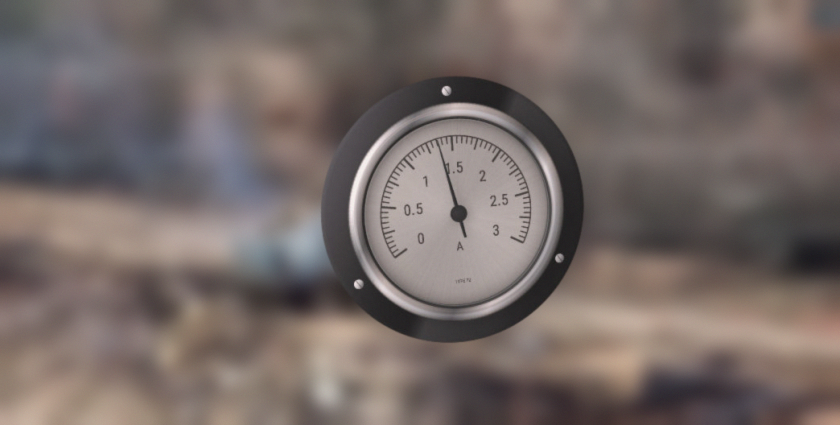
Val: 1.35 A
